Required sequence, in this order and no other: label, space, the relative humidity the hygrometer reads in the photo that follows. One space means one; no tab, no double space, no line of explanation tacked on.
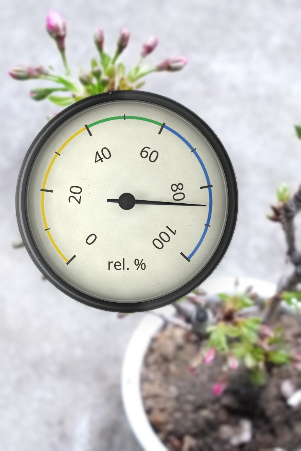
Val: 85 %
